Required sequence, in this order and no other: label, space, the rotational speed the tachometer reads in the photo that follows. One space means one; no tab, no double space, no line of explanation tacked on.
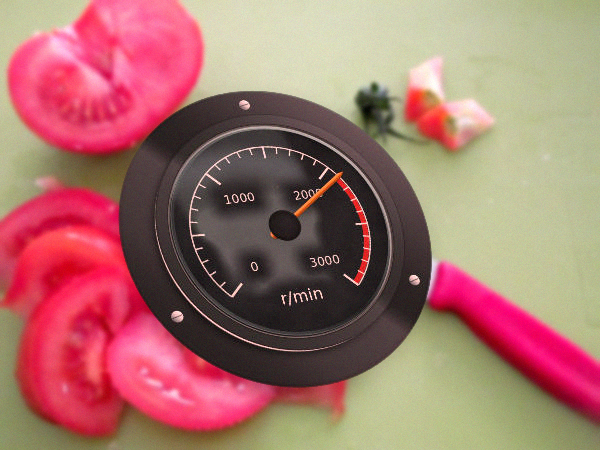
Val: 2100 rpm
